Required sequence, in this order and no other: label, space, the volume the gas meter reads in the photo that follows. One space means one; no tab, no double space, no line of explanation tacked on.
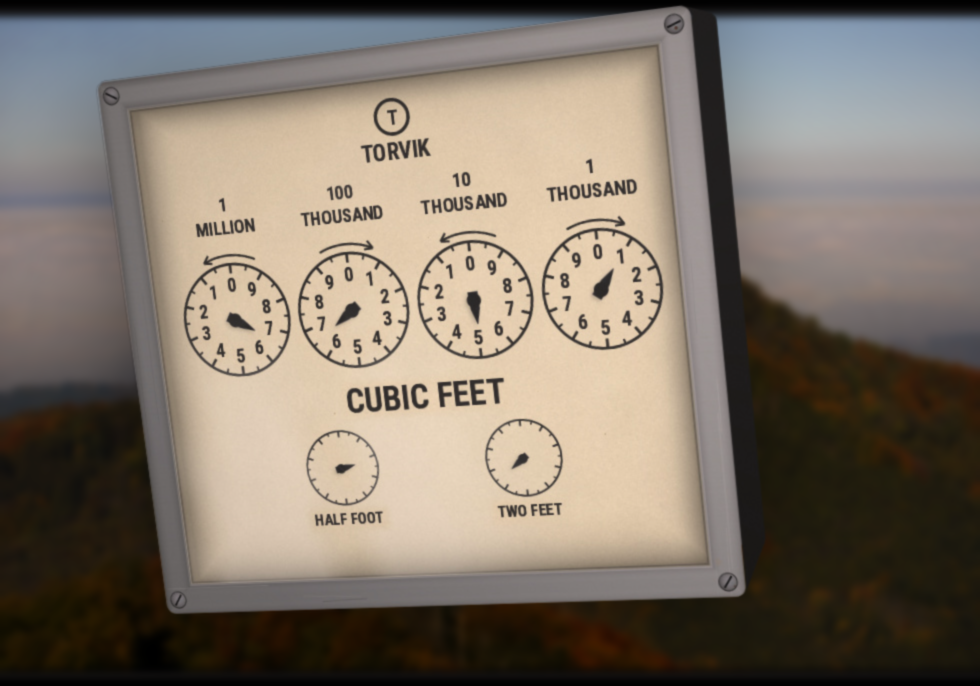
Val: 665100 ft³
